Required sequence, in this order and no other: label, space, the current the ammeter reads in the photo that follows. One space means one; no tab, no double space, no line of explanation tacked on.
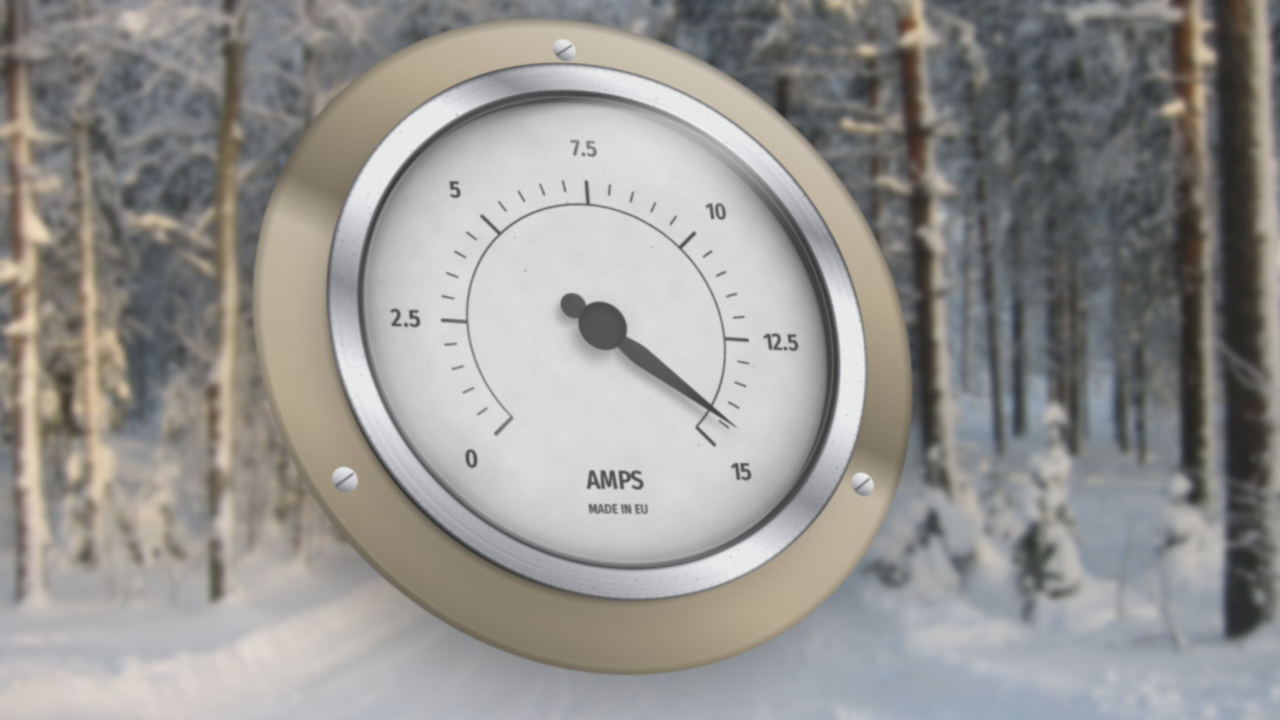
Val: 14.5 A
